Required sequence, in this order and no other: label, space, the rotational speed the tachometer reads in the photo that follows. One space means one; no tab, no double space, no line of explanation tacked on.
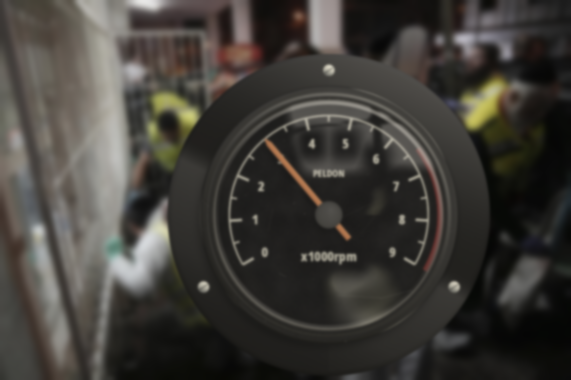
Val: 3000 rpm
